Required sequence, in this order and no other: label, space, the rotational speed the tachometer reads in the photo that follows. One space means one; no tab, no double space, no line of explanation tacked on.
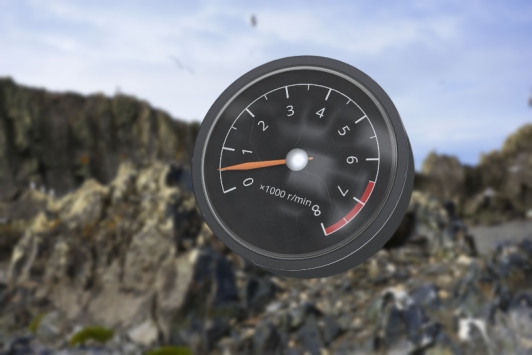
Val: 500 rpm
